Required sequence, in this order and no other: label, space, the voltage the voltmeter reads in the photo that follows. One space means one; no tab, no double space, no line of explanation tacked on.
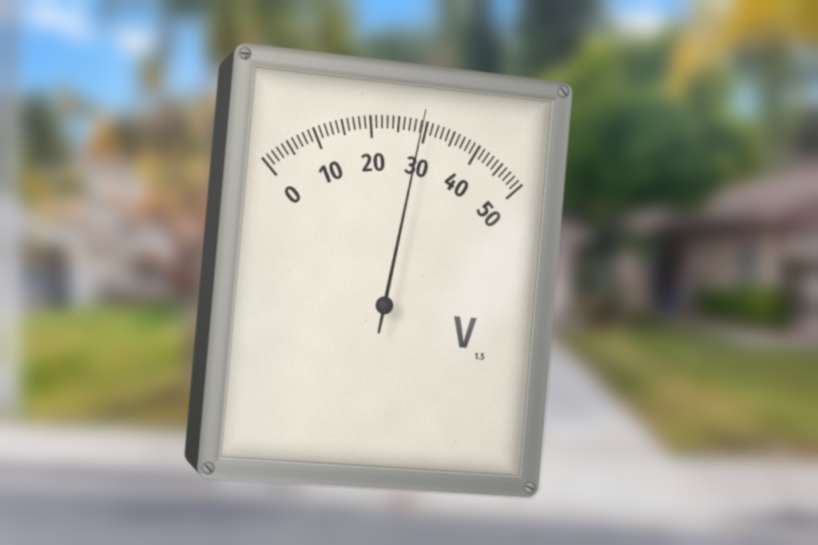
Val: 29 V
